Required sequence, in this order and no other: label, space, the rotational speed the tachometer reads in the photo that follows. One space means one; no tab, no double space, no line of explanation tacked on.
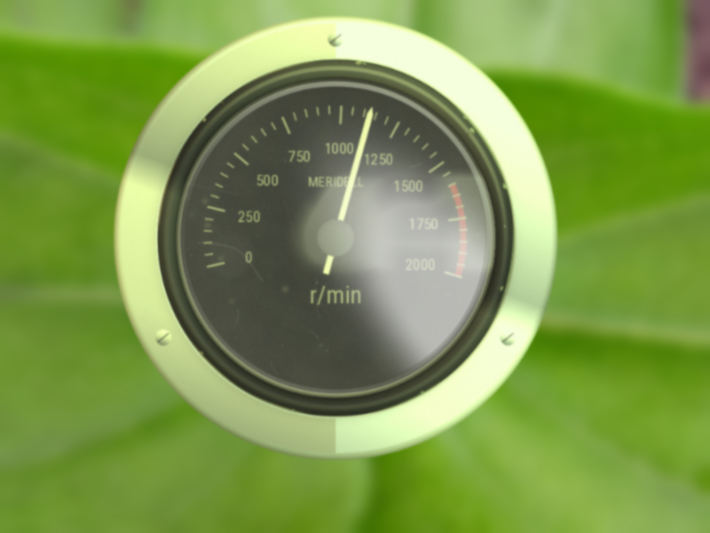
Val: 1125 rpm
